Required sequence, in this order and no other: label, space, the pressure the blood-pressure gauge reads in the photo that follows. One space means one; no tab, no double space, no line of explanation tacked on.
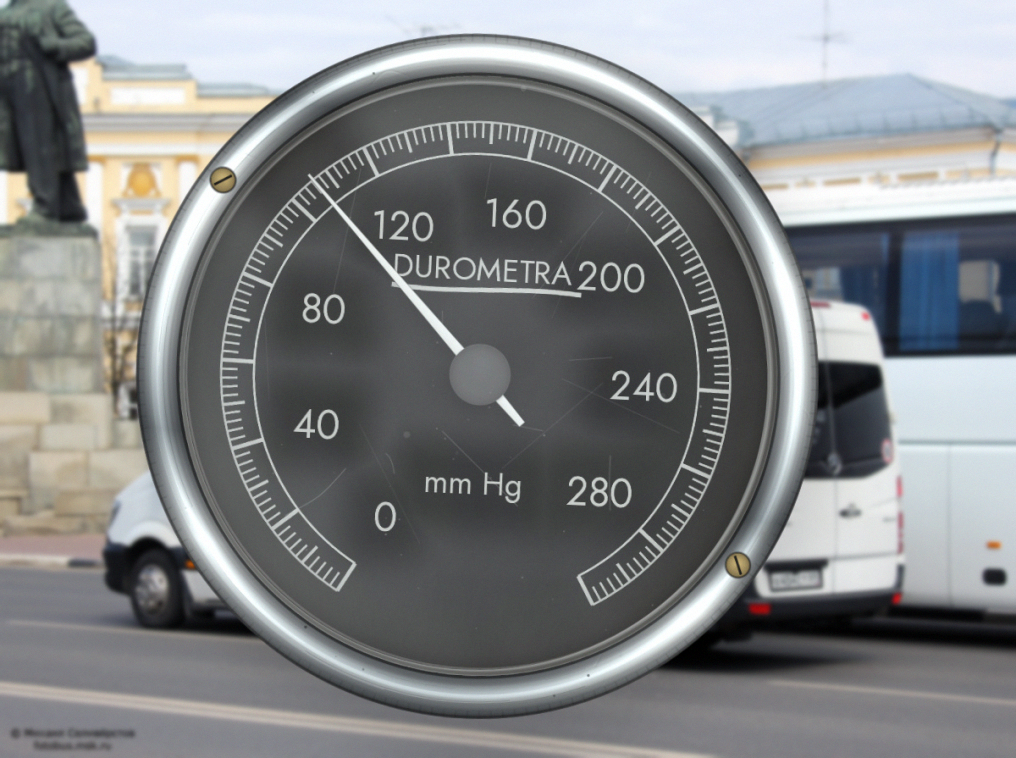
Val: 106 mmHg
